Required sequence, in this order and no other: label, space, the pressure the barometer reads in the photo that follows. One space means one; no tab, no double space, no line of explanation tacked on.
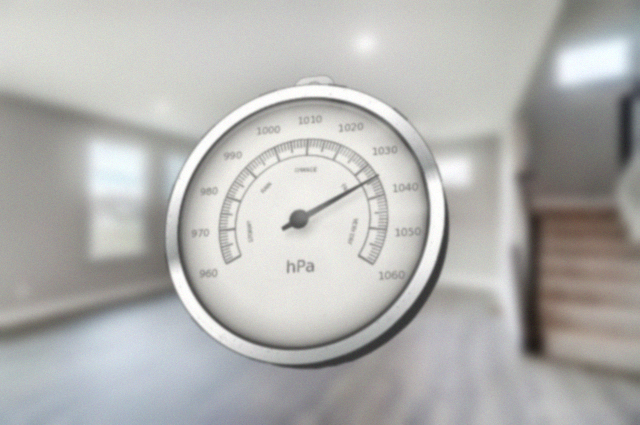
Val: 1035 hPa
